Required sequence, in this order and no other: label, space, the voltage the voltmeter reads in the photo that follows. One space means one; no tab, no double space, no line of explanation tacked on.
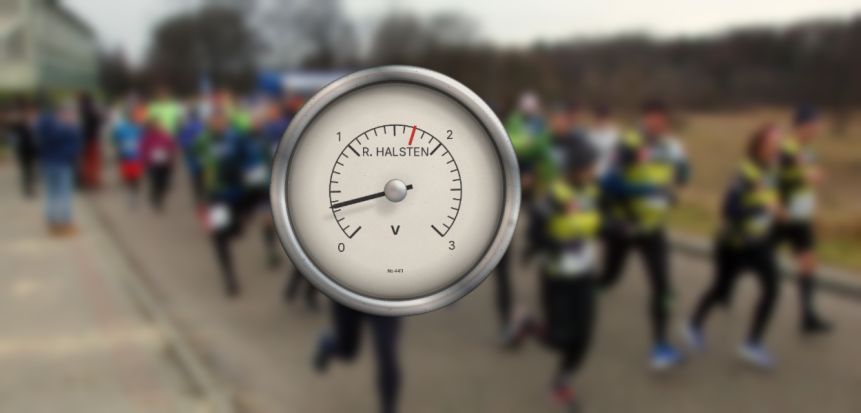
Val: 0.35 V
